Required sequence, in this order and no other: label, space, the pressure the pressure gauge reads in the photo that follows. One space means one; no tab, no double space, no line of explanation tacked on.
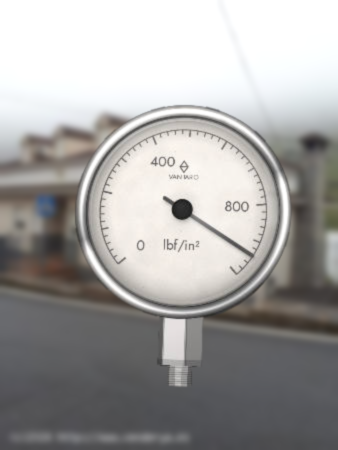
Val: 940 psi
